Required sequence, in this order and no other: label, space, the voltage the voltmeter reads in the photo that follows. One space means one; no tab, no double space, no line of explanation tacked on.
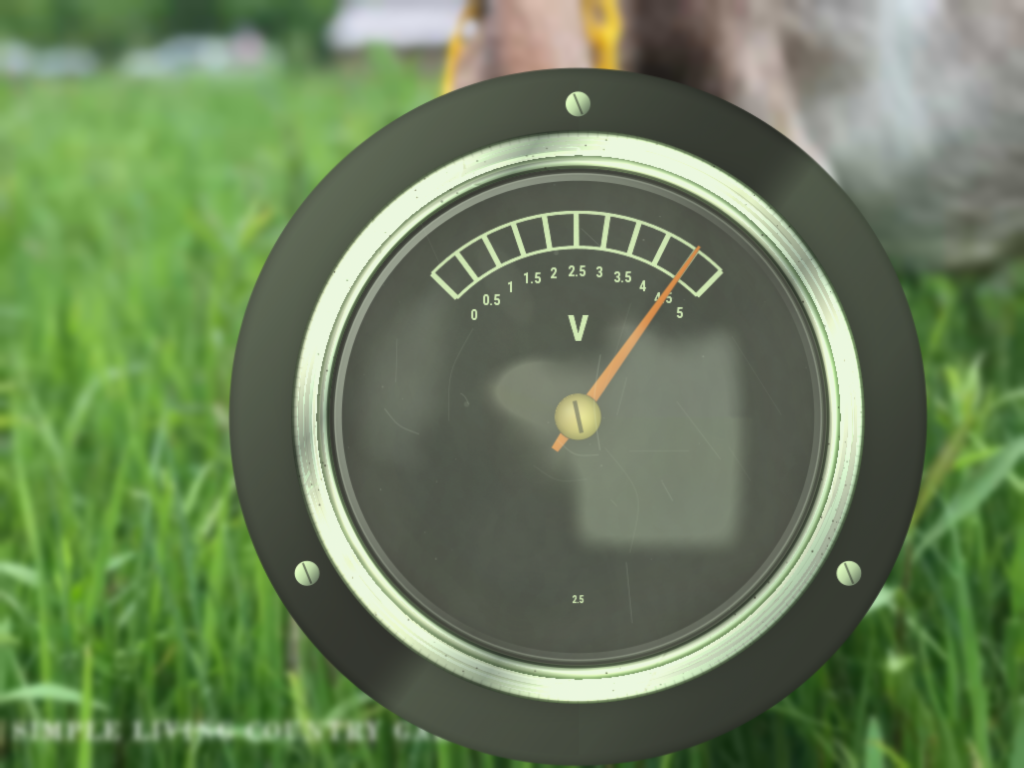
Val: 4.5 V
